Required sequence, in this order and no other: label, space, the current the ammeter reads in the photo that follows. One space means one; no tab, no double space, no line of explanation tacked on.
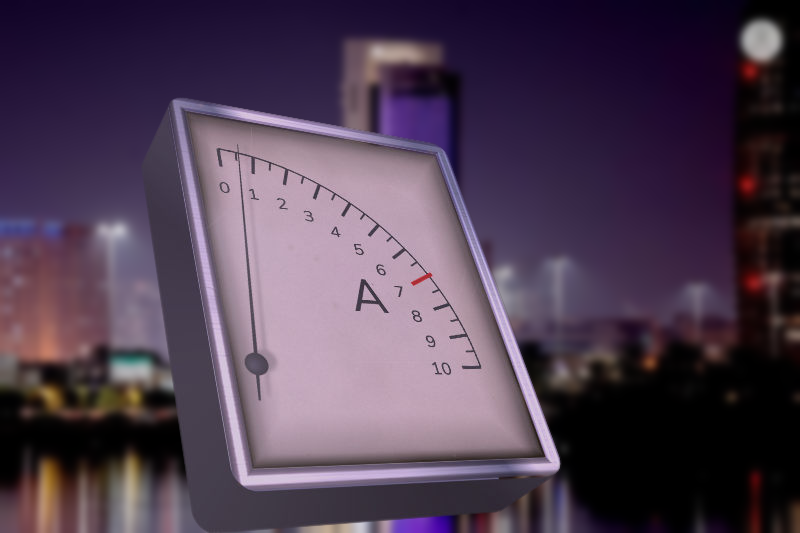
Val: 0.5 A
